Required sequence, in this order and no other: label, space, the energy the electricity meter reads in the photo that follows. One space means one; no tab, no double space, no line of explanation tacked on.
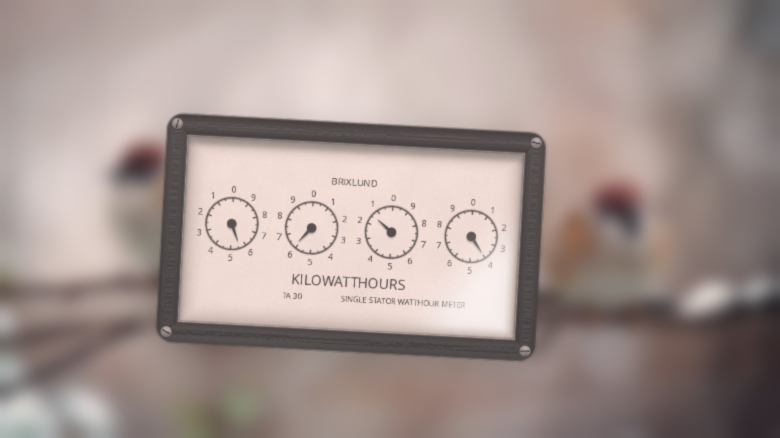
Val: 5614 kWh
